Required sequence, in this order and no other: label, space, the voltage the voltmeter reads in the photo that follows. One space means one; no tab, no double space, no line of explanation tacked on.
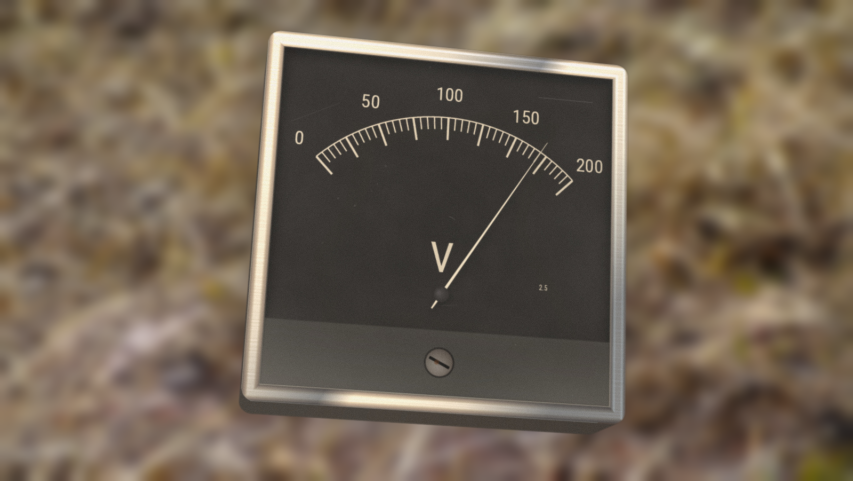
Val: 170 V
